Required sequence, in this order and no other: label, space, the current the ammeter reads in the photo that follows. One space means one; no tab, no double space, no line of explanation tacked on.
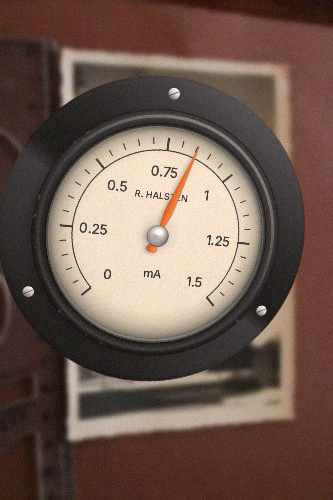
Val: 0.85 mA
